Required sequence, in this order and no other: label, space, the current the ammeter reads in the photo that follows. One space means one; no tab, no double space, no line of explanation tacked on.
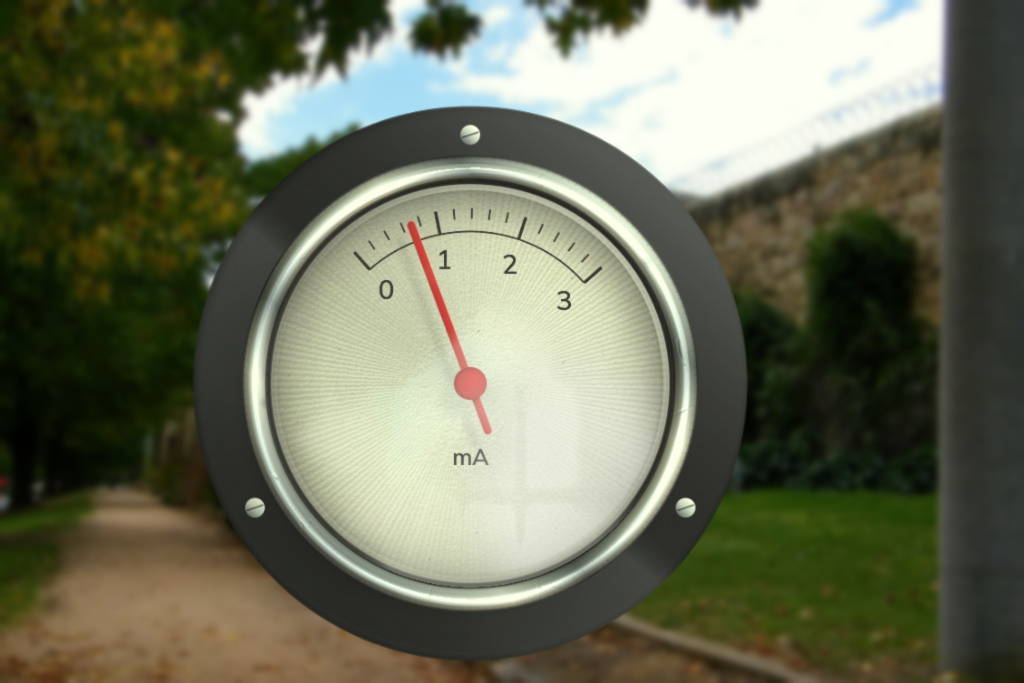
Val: 0.7 mA
